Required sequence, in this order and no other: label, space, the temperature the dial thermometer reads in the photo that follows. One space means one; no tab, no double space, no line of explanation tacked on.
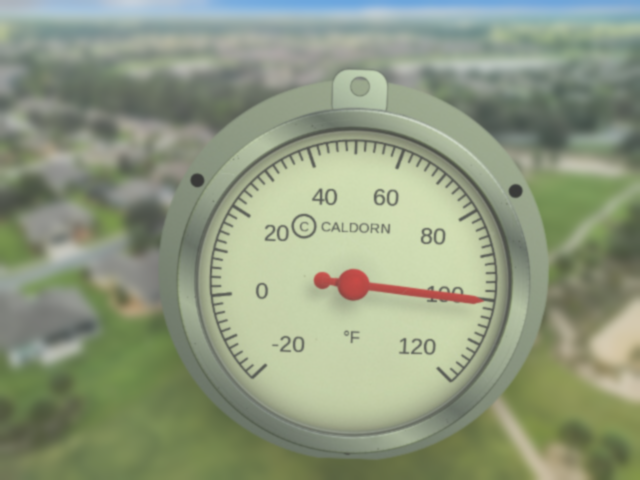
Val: 100 °F
